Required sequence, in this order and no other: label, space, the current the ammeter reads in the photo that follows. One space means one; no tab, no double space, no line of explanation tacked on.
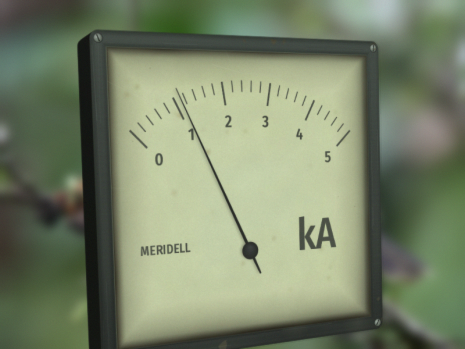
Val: 1.1 kA
